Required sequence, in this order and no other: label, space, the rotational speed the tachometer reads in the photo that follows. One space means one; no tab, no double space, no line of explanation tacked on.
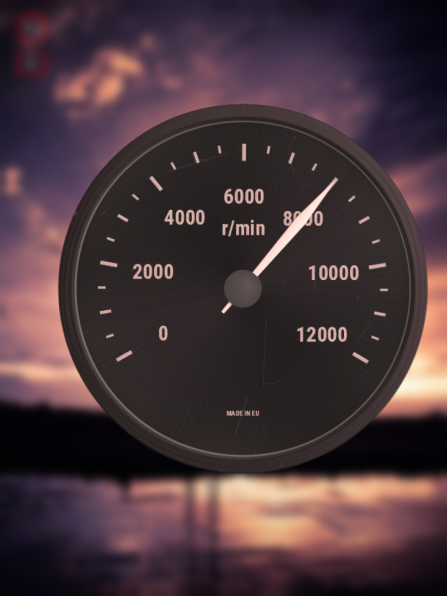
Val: 8000 rpm
